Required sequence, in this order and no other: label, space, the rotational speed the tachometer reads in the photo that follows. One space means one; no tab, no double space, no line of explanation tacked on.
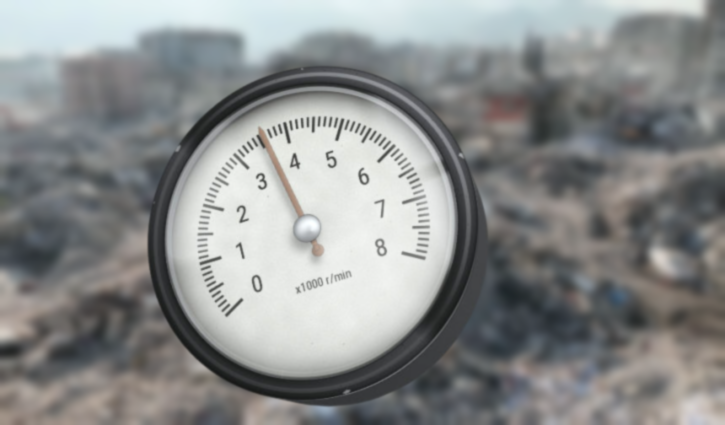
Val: 3600 rpm
